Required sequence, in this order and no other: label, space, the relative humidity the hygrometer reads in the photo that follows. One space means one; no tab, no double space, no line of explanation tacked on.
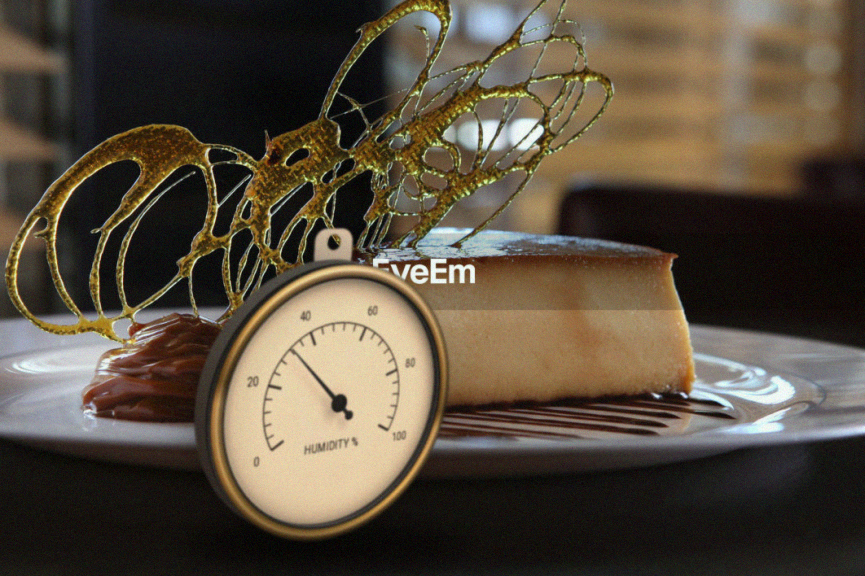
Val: 32 %
